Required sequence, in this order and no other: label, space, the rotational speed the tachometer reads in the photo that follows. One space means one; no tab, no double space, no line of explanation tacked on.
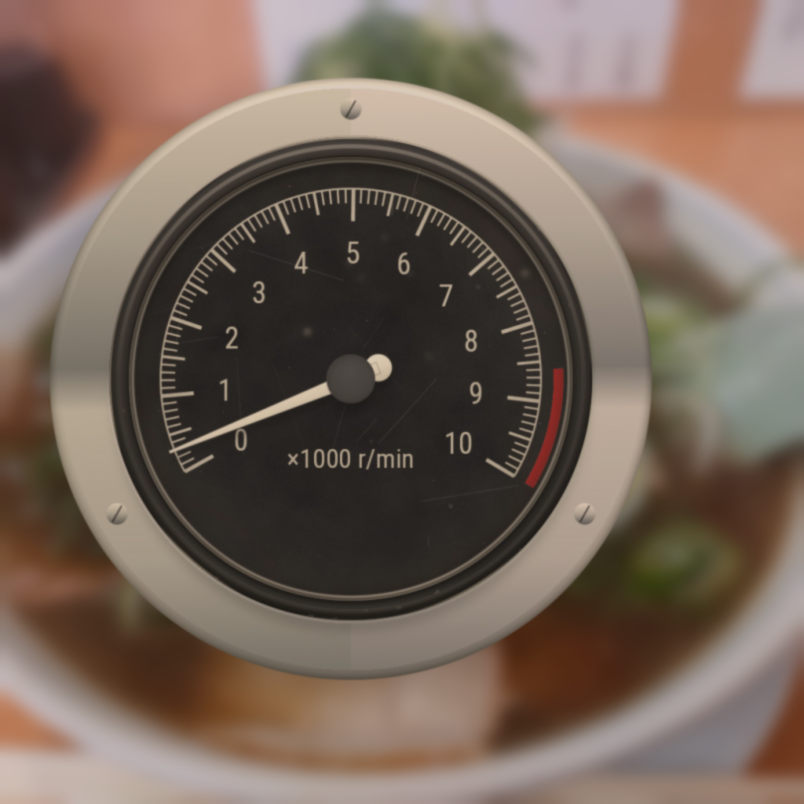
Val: 300 rpm
